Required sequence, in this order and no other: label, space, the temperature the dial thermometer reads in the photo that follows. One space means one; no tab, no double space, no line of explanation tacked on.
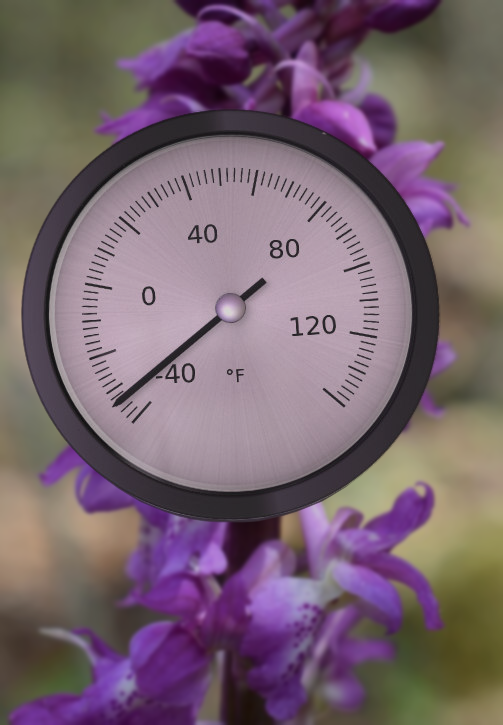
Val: -34 °F
